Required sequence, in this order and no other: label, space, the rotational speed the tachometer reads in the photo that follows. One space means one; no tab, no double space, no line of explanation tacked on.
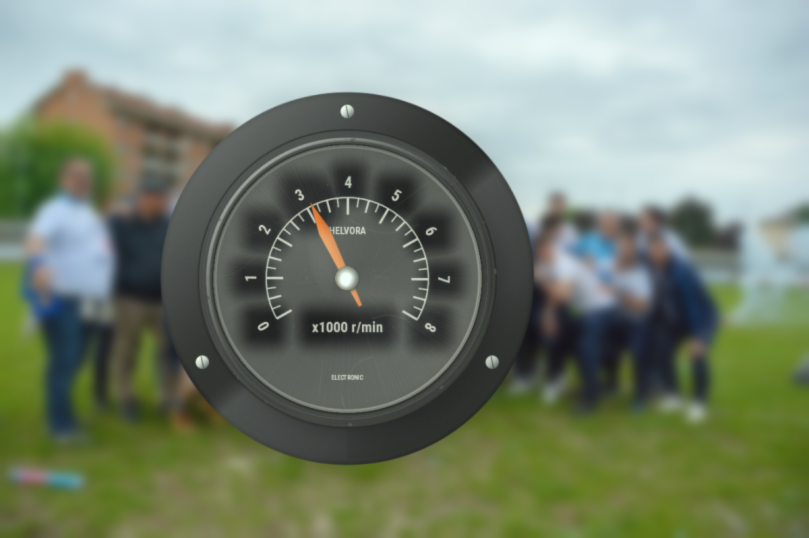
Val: 3125 rpm
